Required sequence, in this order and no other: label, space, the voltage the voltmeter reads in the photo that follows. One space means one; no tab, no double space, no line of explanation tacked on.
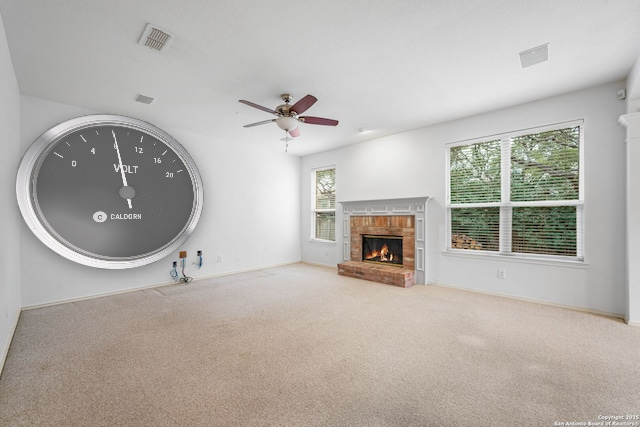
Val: 8 V
